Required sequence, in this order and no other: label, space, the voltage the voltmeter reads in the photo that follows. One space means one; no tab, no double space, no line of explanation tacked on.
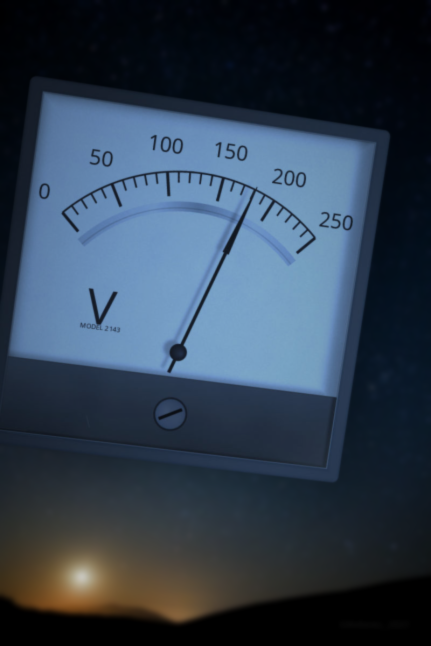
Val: 180 V
